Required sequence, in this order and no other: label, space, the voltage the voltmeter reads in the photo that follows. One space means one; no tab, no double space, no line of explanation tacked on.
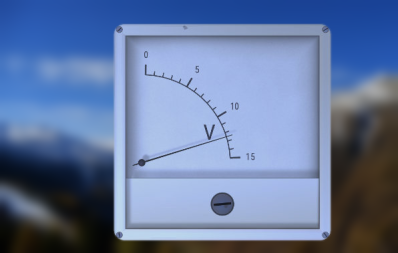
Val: 12.5 V
